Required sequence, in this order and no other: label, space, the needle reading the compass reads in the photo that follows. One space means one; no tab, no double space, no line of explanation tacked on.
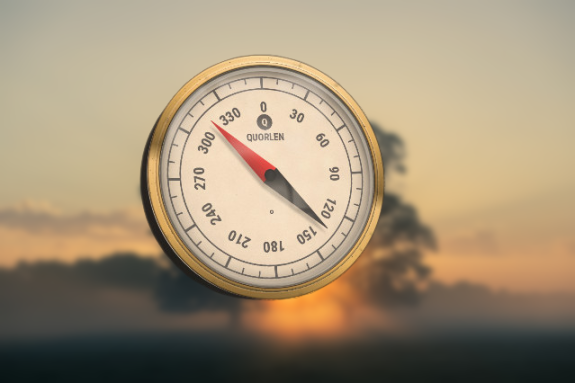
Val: 315 °
